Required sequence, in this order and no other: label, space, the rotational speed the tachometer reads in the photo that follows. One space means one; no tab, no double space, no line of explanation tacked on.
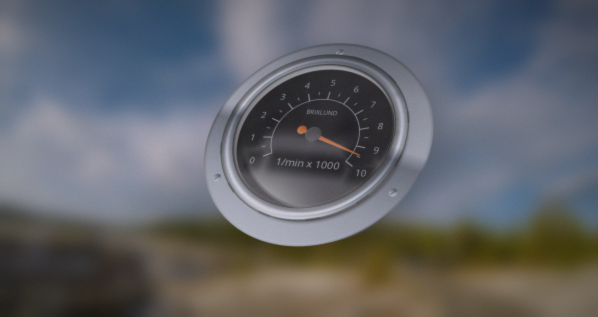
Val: 9500 rpm
